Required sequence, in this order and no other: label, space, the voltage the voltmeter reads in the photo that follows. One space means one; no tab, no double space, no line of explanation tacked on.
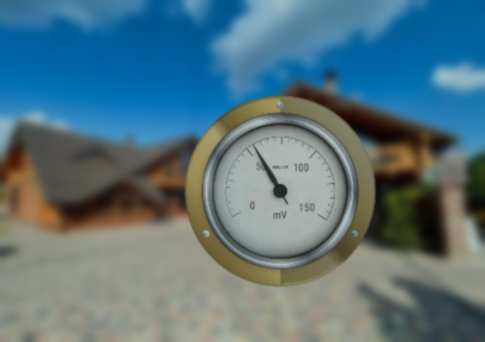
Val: 55 mV
